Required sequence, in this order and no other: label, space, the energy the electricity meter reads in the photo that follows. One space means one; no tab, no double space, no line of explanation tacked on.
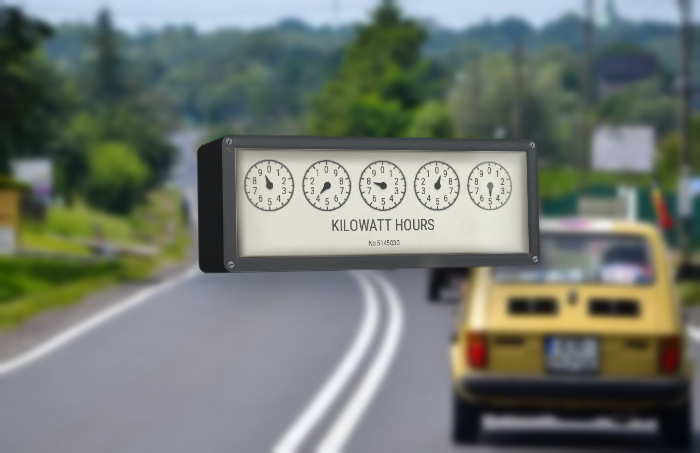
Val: 93795 kWh
